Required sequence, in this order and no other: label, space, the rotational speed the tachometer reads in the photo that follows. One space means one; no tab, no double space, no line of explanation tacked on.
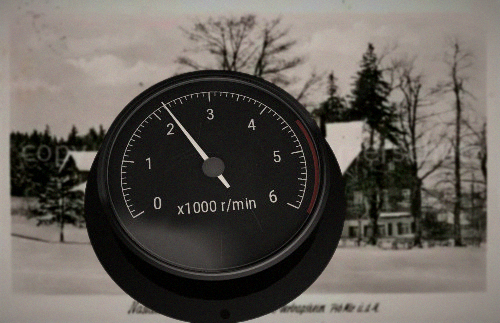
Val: 2200 rpm
